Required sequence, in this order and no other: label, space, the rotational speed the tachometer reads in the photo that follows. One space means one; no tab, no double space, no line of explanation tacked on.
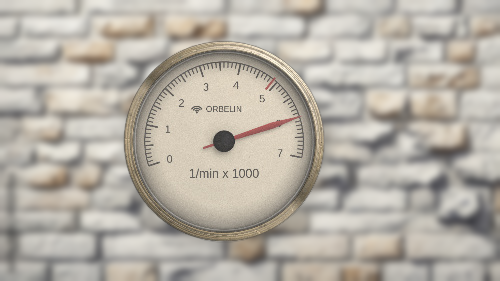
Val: 6000 rpm
